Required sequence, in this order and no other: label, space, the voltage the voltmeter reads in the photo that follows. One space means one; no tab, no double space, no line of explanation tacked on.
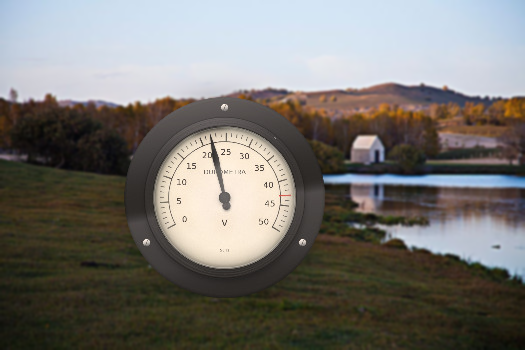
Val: 22 V
